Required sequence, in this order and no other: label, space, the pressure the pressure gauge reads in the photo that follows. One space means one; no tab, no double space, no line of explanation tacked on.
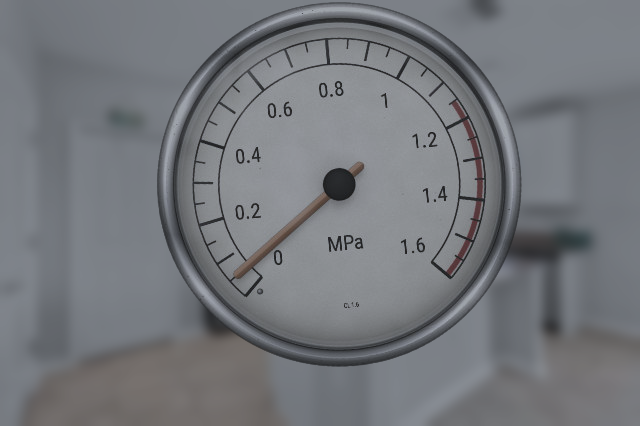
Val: 0.05 MPa
